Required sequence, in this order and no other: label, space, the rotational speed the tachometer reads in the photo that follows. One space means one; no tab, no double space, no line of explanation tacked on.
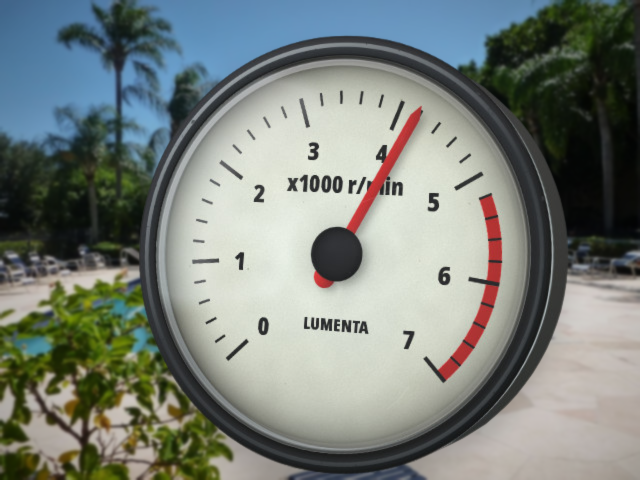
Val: 4200 rpm
